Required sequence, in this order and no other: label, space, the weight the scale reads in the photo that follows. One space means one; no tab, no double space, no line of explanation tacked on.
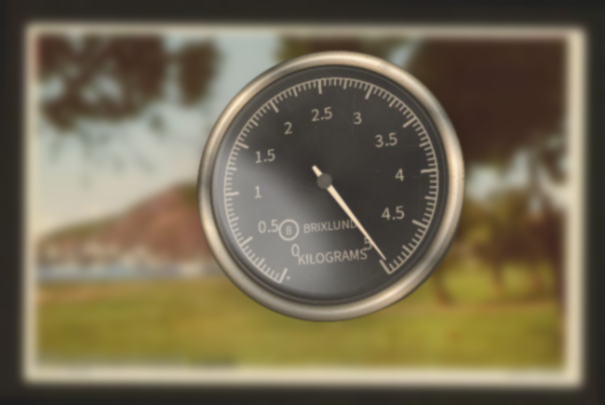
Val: 4.95 kg
